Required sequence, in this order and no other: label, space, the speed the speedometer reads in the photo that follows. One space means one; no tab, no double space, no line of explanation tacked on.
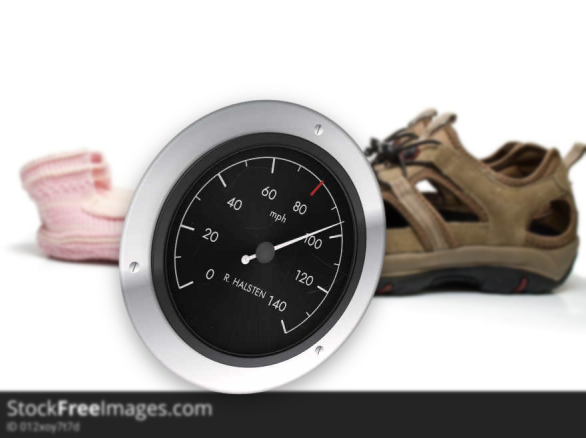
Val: 95 mph
